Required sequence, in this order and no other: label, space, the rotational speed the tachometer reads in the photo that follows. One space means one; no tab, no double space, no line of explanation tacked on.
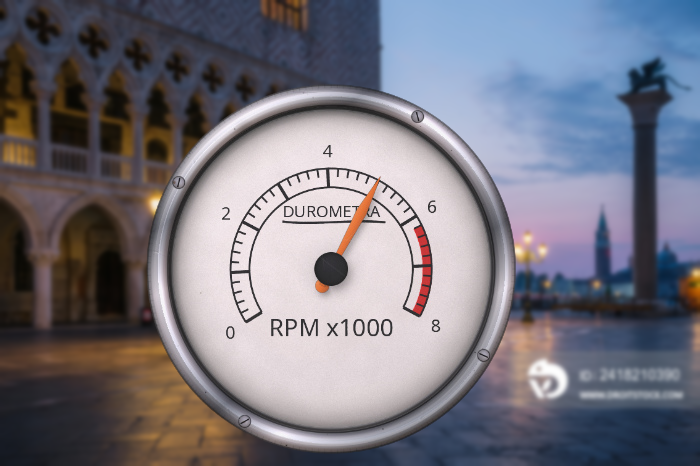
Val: 5000 rpm
